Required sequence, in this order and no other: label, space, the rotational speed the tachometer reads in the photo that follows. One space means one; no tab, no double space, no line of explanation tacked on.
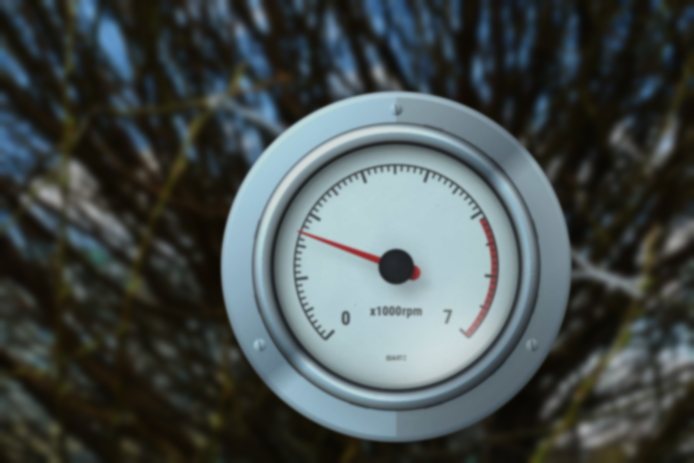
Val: 1700 rpm
